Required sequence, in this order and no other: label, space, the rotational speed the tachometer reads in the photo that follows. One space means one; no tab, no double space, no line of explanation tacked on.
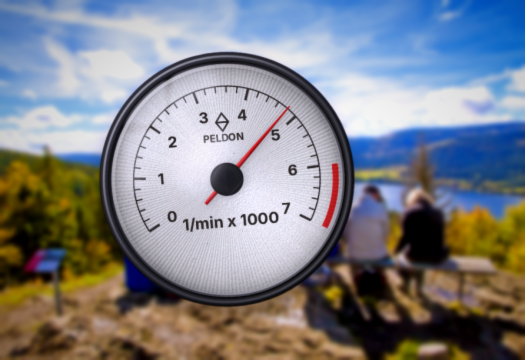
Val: 4800 rpm
